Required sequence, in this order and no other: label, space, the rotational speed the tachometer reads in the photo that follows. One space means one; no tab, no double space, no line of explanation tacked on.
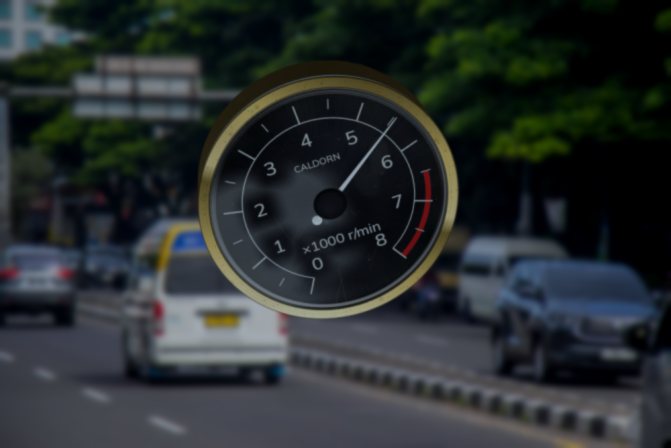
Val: 5500 rpm
